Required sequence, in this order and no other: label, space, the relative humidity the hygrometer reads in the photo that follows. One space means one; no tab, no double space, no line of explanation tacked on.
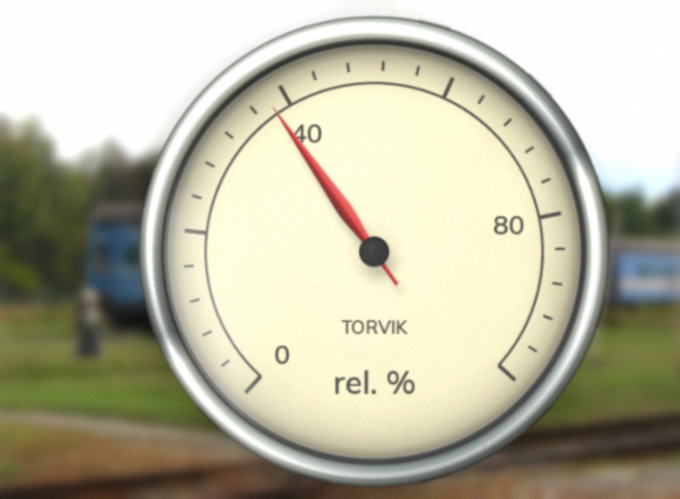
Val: 38 %
